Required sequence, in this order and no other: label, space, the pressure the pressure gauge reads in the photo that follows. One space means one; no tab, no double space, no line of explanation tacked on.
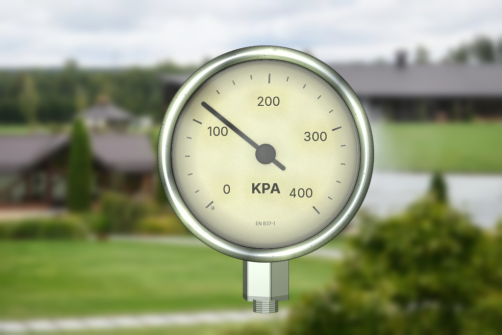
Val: 120 kPa
